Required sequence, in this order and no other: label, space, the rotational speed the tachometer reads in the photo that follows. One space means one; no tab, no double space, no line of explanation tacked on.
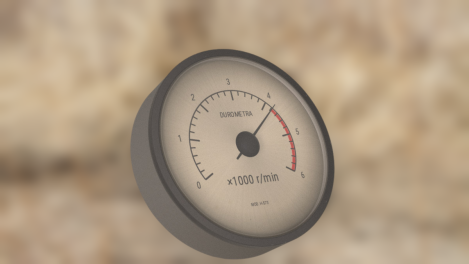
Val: 4200 rpm
